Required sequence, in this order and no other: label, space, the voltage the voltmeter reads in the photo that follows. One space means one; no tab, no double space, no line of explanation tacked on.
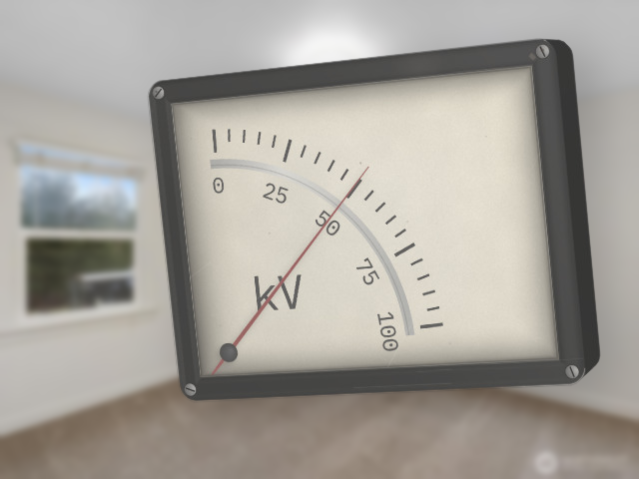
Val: 50 kV
